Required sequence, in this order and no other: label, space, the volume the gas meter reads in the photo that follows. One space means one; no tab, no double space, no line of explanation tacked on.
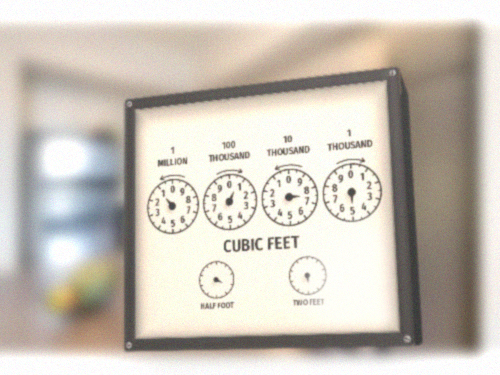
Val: 107500 ft³
